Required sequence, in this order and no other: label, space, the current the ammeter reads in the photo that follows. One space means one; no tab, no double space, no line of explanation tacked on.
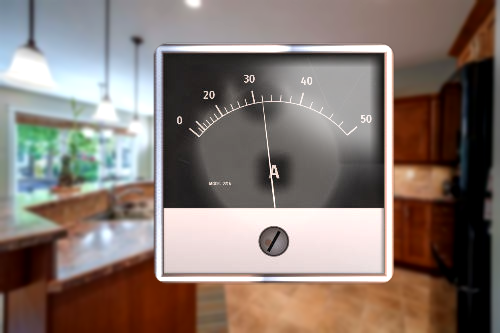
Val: 32 A
